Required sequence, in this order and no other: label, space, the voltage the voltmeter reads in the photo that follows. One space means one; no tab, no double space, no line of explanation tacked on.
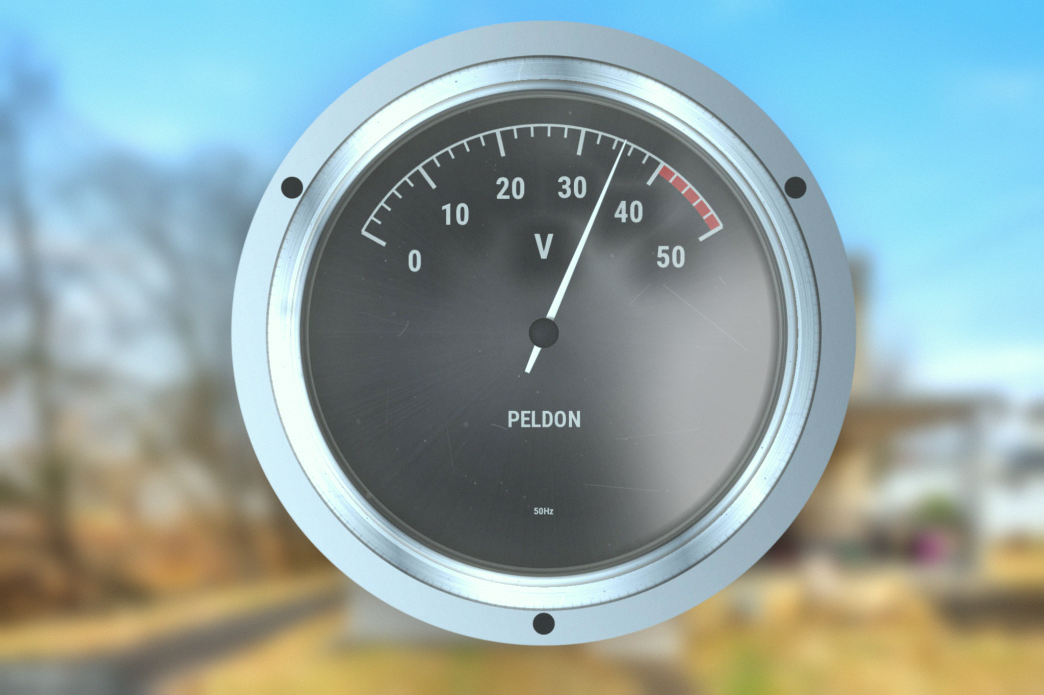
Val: 35 V
